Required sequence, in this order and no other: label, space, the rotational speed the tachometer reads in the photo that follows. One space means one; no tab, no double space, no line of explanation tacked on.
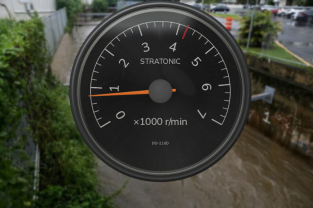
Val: 800 rpm
